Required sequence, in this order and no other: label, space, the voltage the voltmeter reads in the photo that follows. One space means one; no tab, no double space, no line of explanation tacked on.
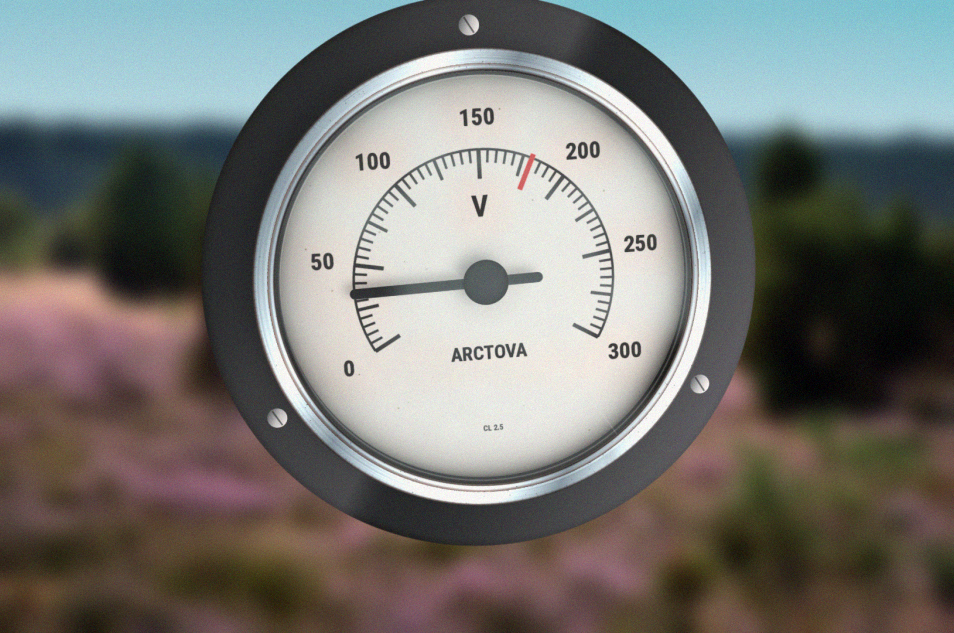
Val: 35 V
